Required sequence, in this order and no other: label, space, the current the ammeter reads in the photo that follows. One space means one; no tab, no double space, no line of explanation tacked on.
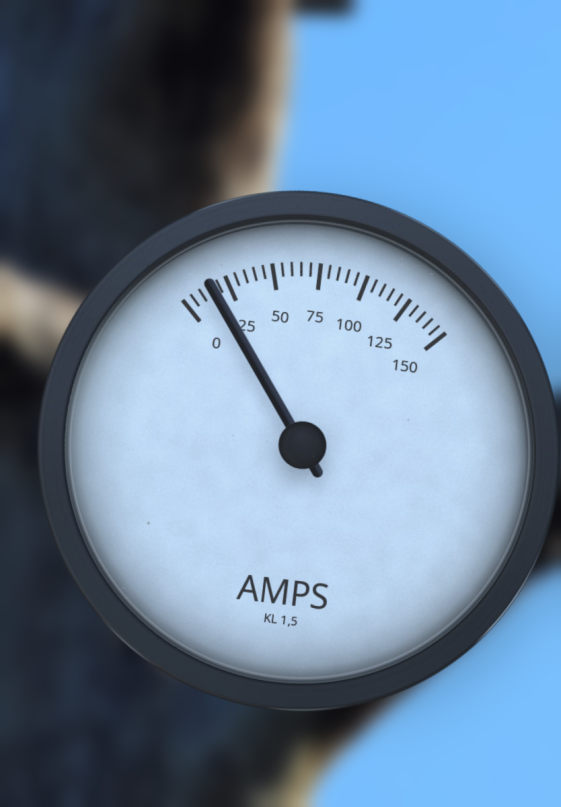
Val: 15 A
